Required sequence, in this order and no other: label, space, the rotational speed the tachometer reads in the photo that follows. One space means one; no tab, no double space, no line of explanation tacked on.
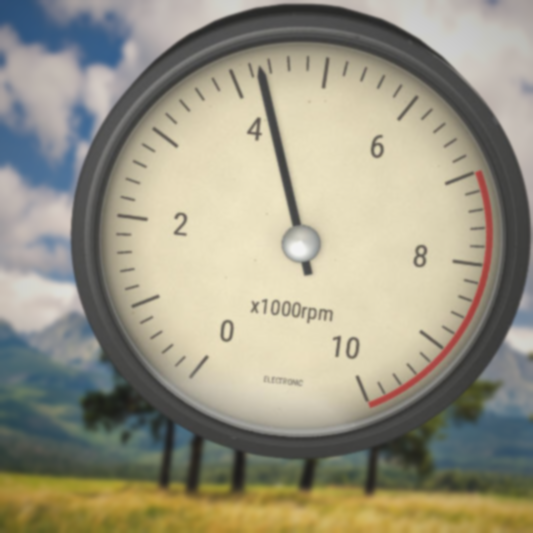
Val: 4300 rpm
